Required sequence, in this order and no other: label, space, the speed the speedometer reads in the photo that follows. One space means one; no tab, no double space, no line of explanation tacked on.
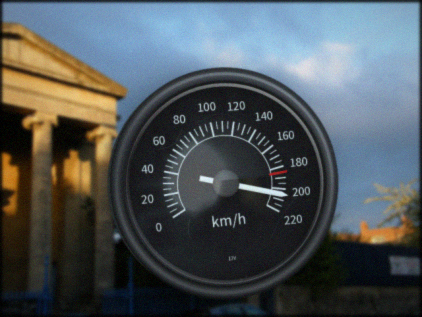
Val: 205 km/h
